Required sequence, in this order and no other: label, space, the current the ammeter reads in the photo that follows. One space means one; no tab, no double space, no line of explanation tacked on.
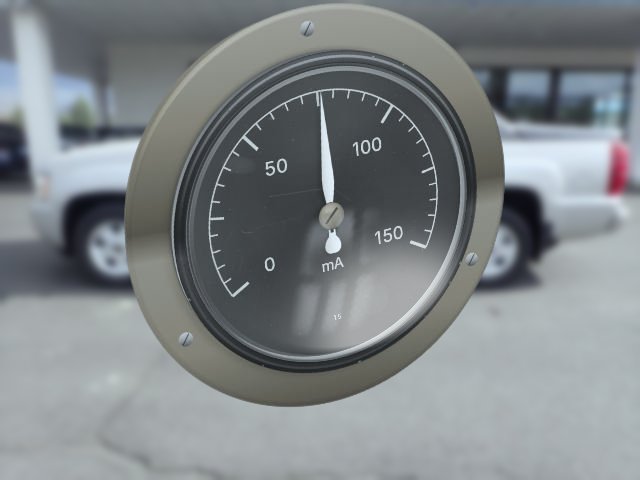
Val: 75 mA
